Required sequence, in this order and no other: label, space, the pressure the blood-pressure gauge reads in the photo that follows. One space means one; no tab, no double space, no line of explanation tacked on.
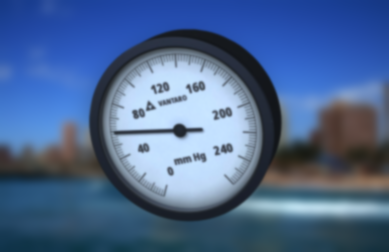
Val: 60 mmHg
